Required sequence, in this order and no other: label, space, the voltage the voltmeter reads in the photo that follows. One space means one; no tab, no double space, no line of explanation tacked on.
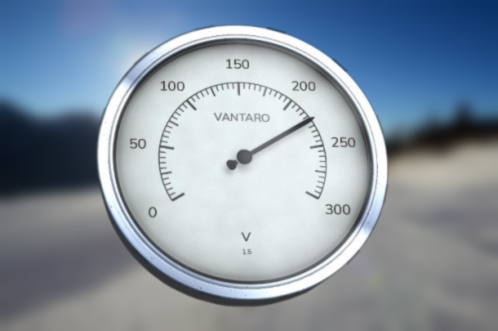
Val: 225 V
